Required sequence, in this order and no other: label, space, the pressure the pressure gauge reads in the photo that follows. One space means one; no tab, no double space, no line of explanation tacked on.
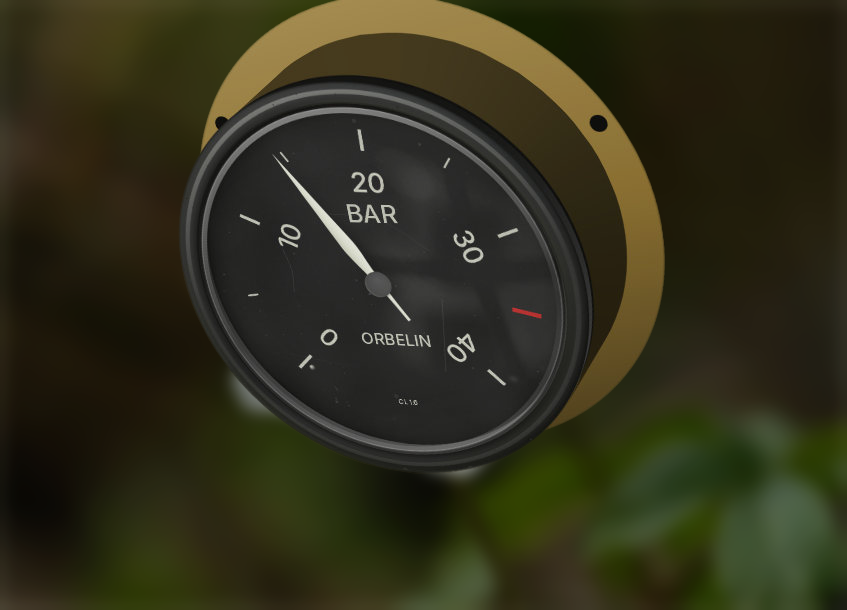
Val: 15 bar
